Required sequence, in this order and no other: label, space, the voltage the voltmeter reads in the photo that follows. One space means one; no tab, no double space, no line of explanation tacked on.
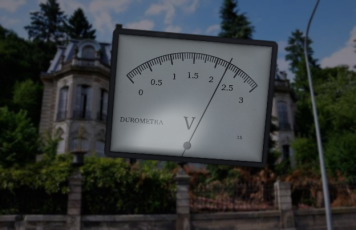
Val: 2.25 V
